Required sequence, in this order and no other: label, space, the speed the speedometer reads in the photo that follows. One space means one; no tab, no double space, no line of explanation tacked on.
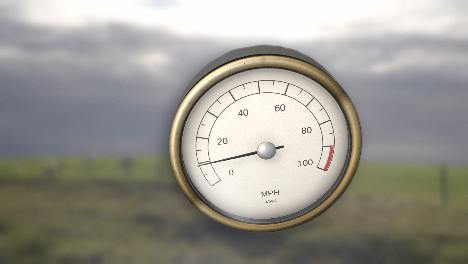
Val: 10 mph
